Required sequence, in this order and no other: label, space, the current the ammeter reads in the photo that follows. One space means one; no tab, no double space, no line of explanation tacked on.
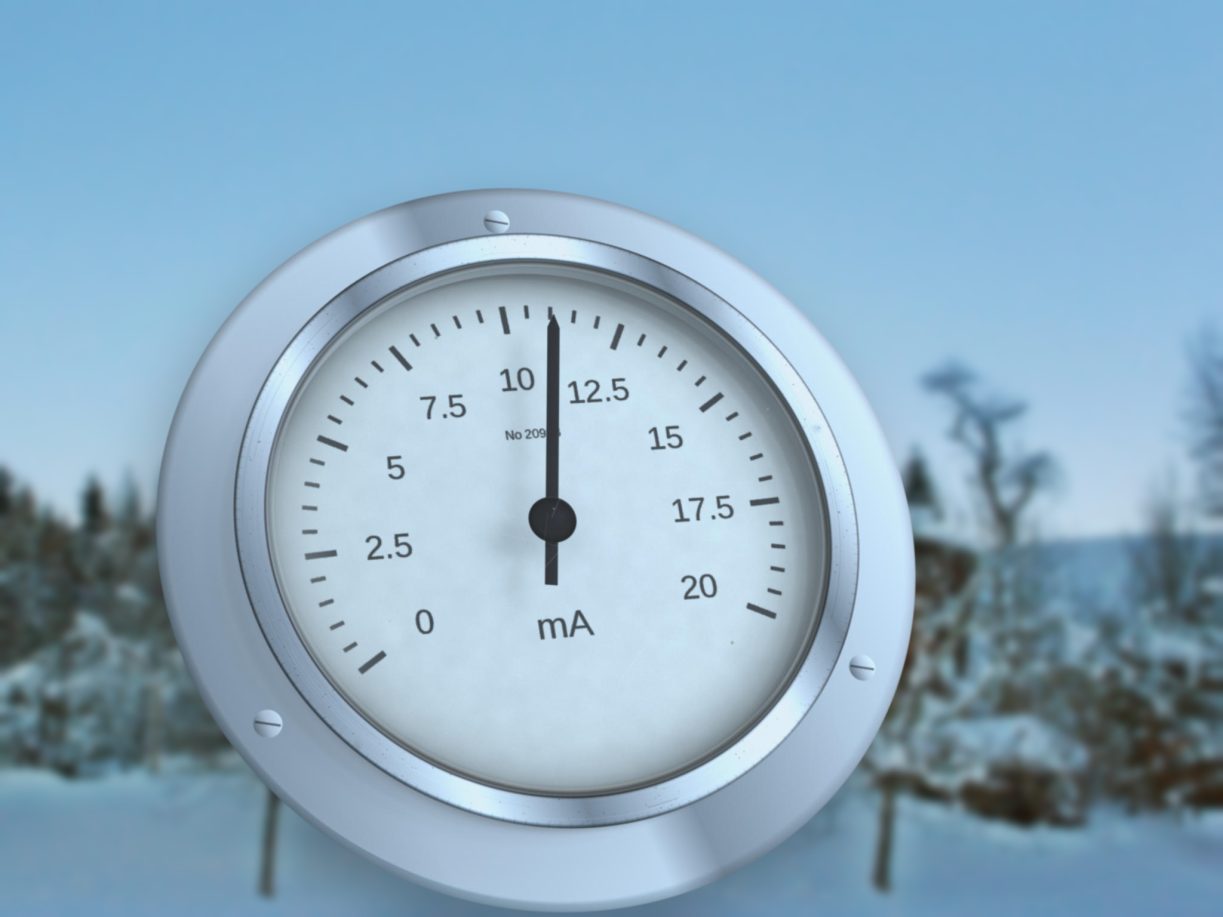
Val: 11 mA
